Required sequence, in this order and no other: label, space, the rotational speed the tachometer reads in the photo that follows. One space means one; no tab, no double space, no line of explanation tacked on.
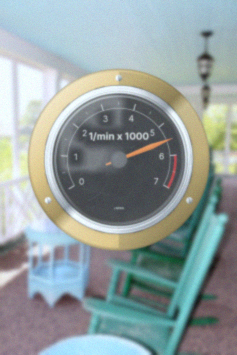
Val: 5500 rpm
